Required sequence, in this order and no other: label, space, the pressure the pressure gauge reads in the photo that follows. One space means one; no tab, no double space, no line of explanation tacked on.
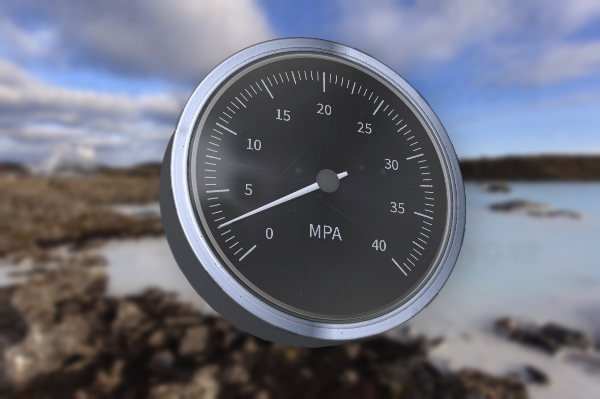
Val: 2.5 MPa
